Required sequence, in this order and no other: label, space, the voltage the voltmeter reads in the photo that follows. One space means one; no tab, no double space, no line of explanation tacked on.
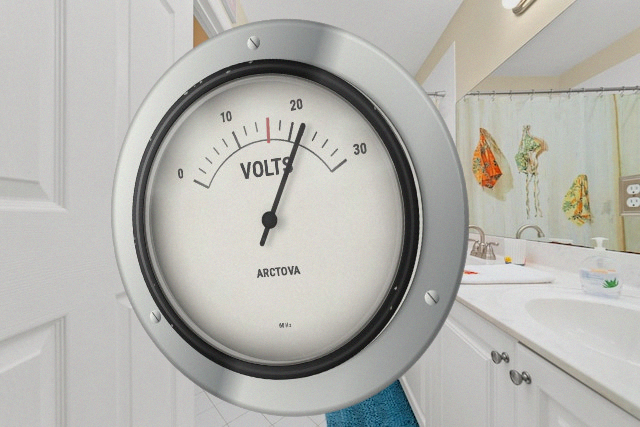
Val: 22 V
